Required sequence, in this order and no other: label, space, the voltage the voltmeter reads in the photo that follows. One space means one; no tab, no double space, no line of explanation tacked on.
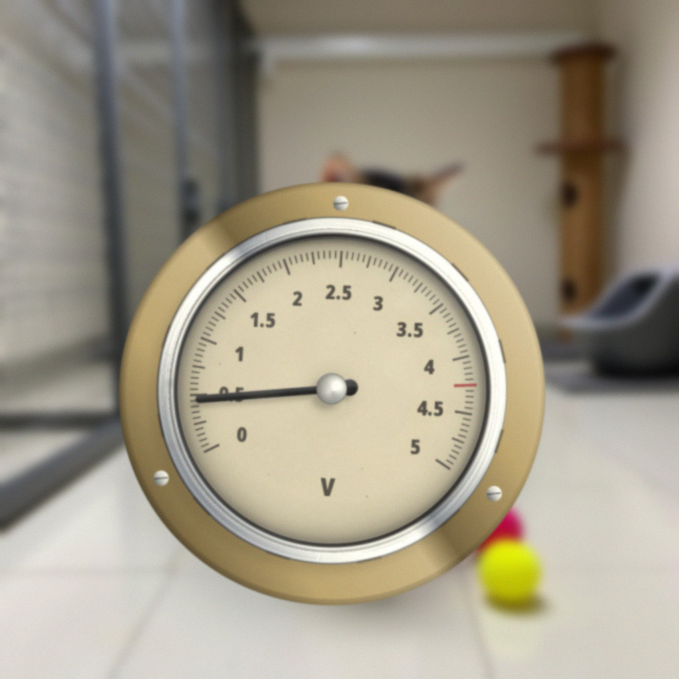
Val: 0.45 V
